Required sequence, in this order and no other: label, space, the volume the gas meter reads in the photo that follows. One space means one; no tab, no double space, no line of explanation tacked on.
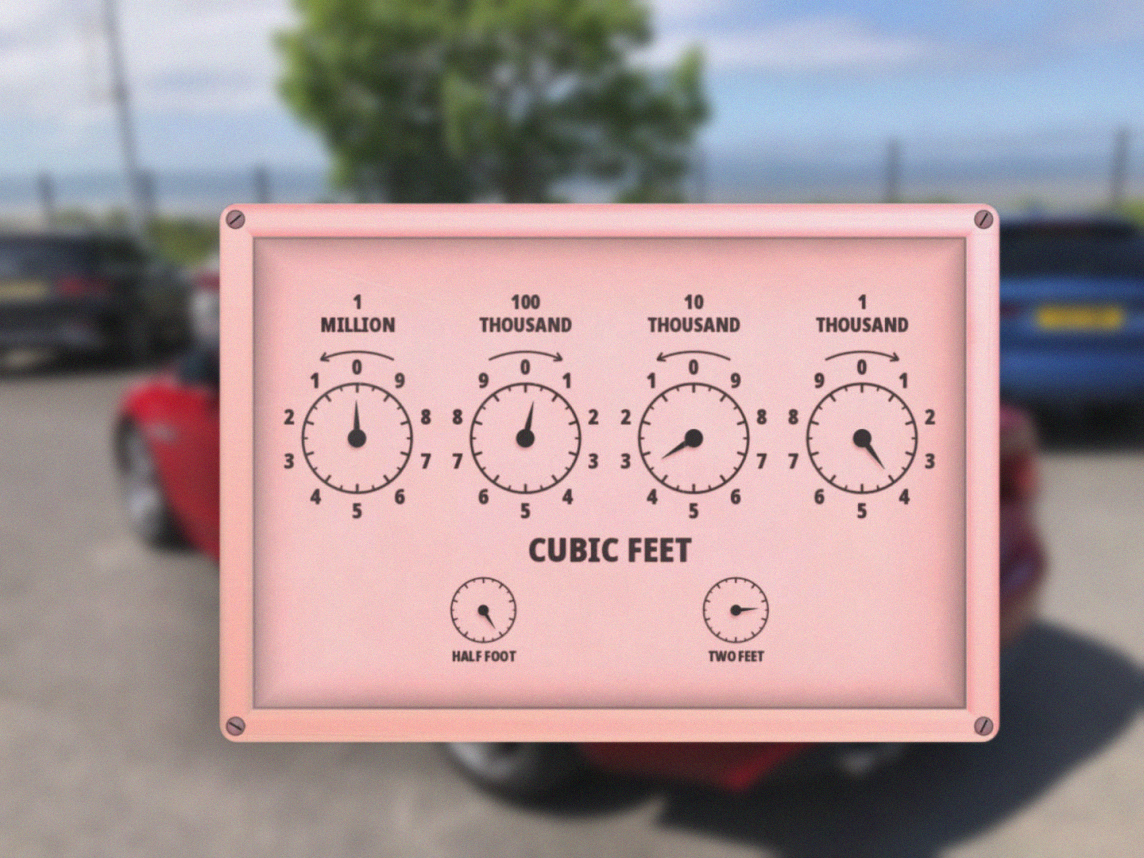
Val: 3400 ft³
